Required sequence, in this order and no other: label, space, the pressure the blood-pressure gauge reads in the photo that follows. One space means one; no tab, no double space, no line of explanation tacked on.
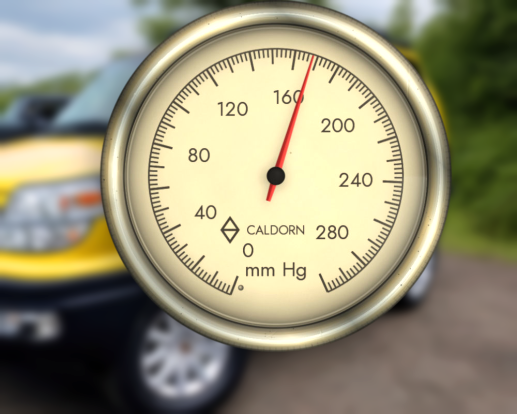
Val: 168 mmHg
